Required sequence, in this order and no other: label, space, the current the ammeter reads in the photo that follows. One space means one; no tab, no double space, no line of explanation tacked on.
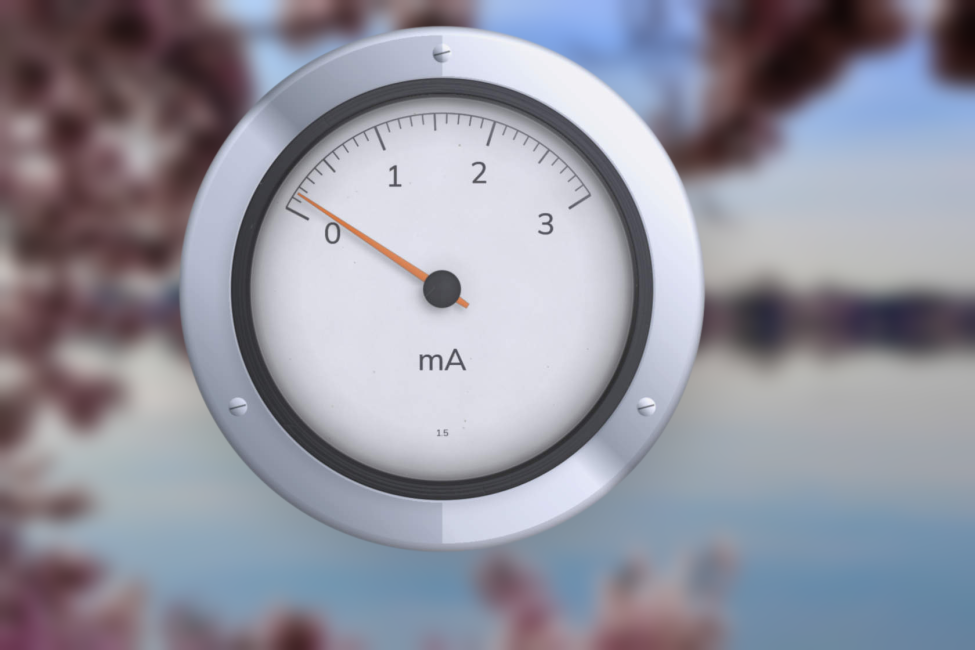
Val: 0.15 mA
